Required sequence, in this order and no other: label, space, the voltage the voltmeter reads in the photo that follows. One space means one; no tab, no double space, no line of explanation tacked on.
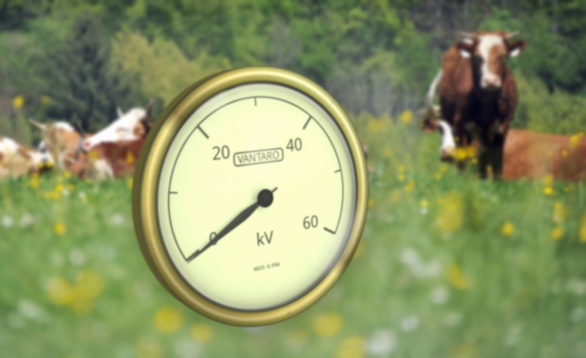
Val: 0 kV
